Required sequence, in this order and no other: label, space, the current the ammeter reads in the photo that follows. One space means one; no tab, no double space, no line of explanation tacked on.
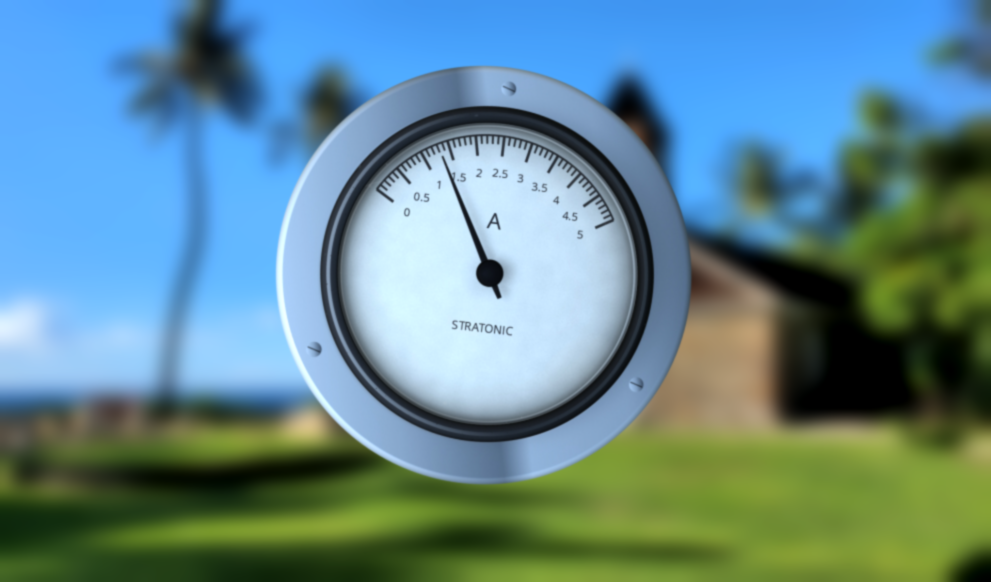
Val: 1.3 A
